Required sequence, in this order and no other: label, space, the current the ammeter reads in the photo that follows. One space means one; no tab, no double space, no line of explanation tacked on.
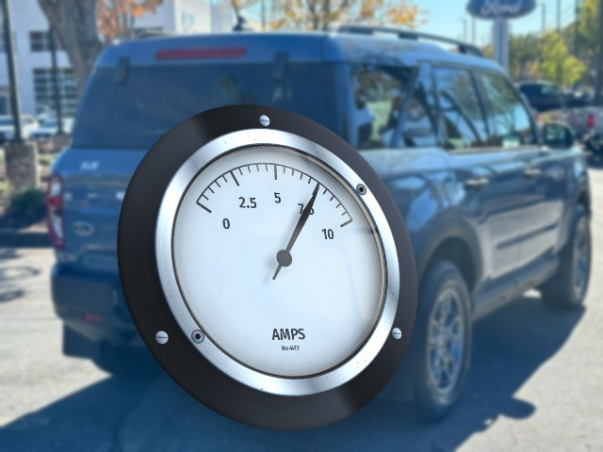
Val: 7.5 A
